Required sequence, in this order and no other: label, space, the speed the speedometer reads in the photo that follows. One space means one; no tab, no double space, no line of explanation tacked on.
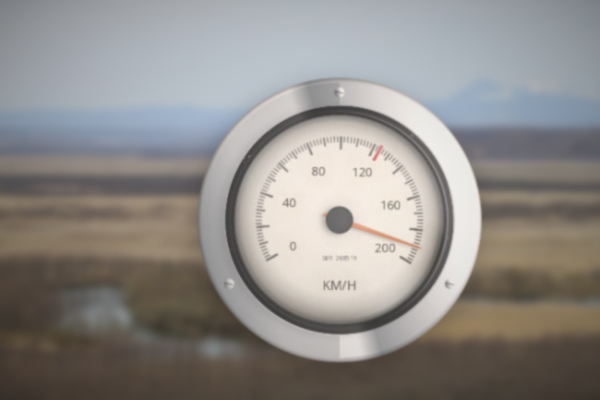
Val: 190 km/h
